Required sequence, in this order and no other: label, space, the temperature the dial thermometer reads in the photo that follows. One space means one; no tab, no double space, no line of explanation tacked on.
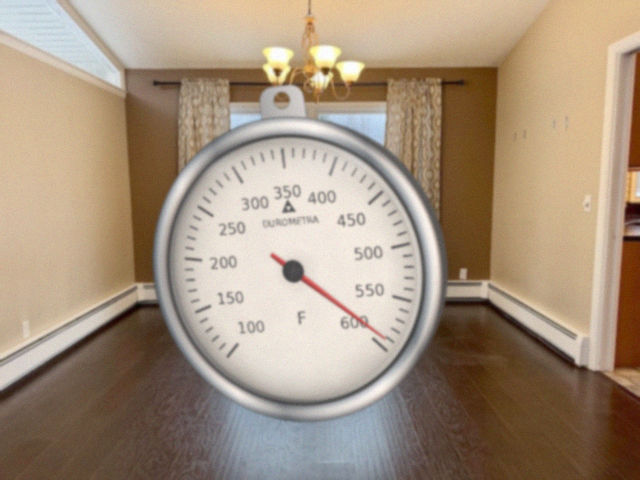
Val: 590 °F
